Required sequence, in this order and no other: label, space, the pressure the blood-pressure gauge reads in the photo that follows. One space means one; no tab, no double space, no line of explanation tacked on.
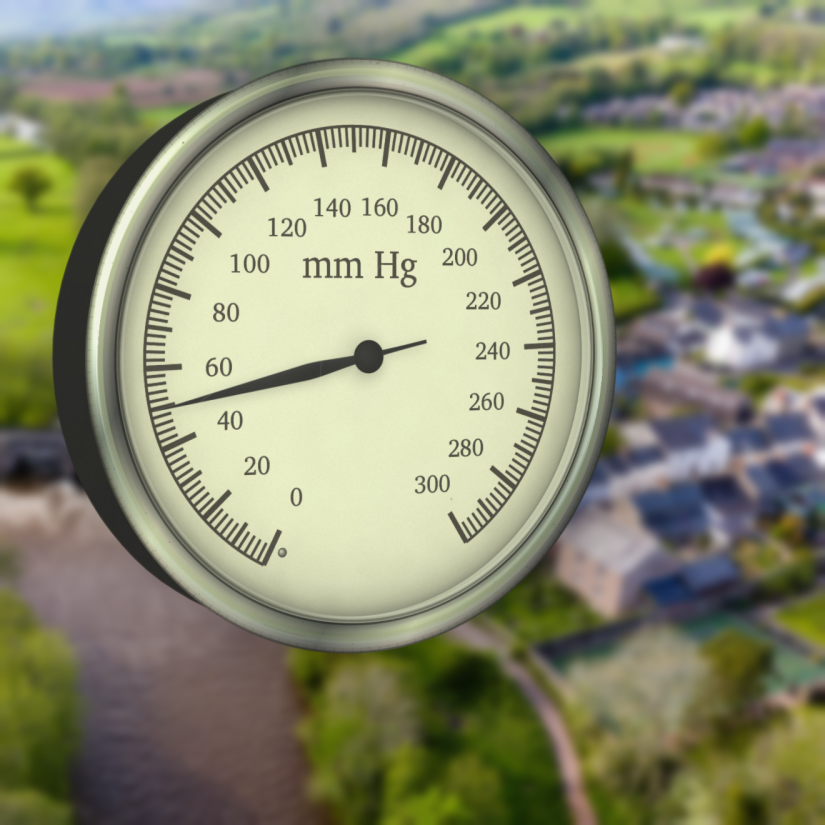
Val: 50 mmHg
